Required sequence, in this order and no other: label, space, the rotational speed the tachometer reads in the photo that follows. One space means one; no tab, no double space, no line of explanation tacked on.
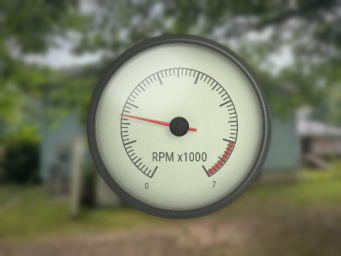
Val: 1700 rpm
